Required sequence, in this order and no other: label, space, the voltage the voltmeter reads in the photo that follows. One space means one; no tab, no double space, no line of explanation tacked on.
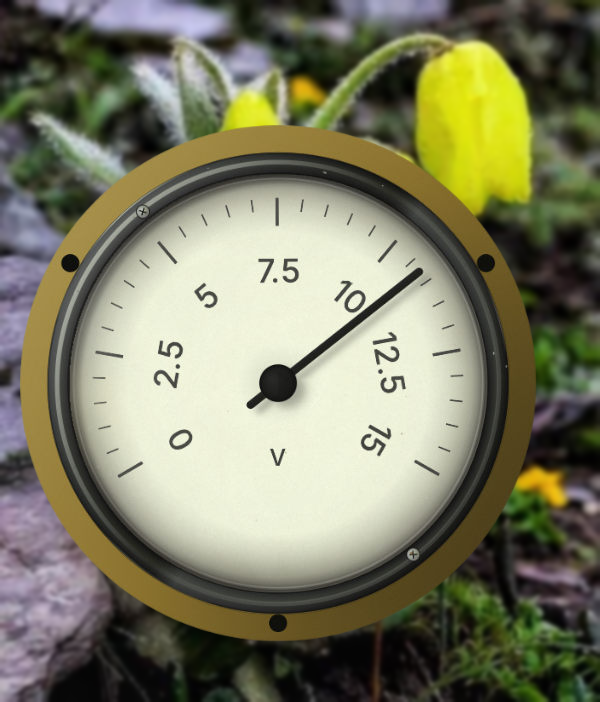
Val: 10.75 V
